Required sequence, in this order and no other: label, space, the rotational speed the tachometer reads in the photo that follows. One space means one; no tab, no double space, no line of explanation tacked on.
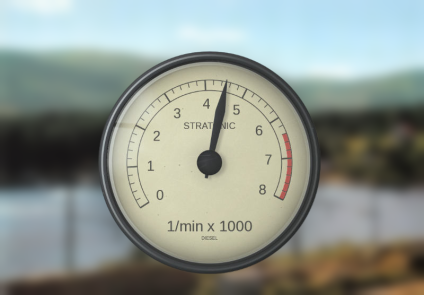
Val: 4500 rpm
